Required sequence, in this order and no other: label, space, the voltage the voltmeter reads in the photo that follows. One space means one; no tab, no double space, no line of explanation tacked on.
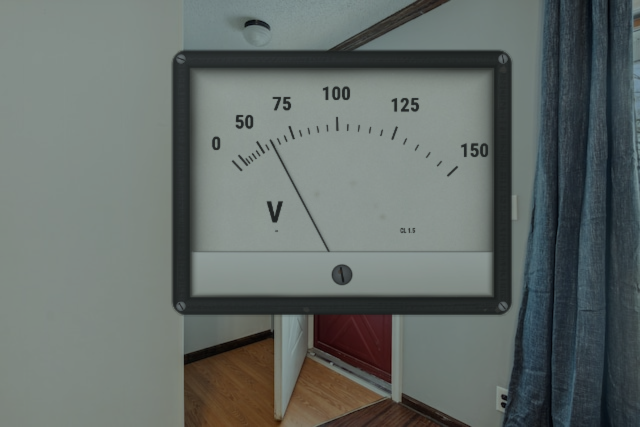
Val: 60 V
